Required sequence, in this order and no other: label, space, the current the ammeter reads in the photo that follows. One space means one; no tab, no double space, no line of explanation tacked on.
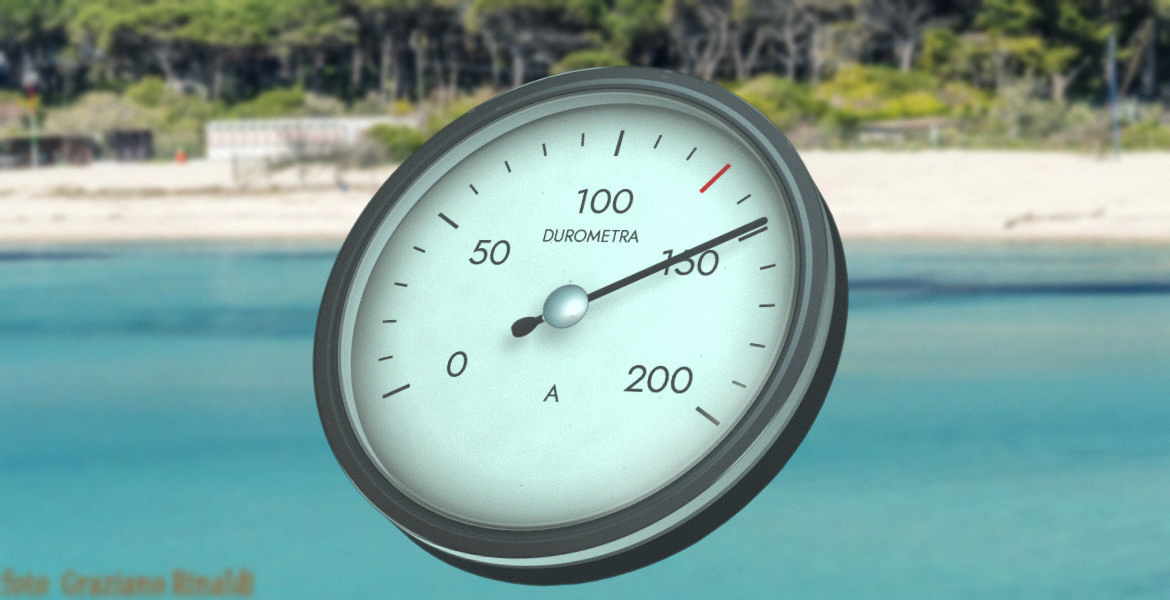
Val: 150 A
